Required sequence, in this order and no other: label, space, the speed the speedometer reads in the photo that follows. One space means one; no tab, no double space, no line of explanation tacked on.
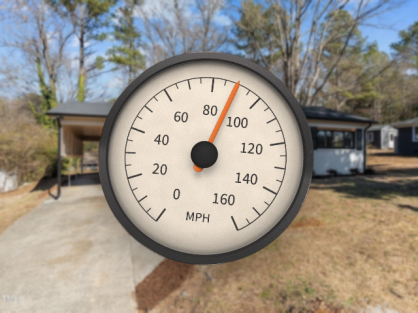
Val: 90 mph
